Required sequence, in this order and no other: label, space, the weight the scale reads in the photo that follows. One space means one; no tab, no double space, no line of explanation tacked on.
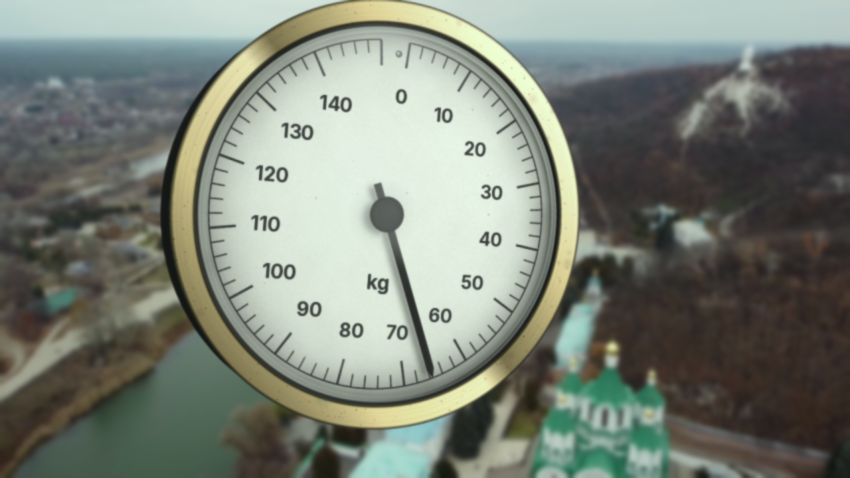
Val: 66 kg
